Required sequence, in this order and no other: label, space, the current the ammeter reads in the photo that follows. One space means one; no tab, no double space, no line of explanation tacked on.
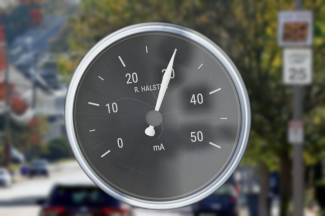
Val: 30 mA
